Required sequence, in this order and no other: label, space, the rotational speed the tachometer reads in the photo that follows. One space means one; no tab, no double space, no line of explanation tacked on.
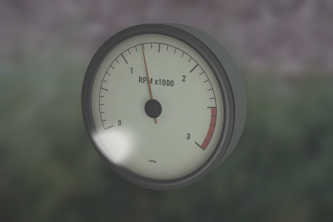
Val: 1300 rpm
